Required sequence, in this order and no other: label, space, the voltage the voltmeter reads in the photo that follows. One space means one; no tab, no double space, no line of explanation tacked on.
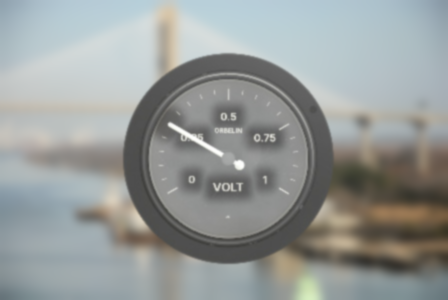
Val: 0.25 V
